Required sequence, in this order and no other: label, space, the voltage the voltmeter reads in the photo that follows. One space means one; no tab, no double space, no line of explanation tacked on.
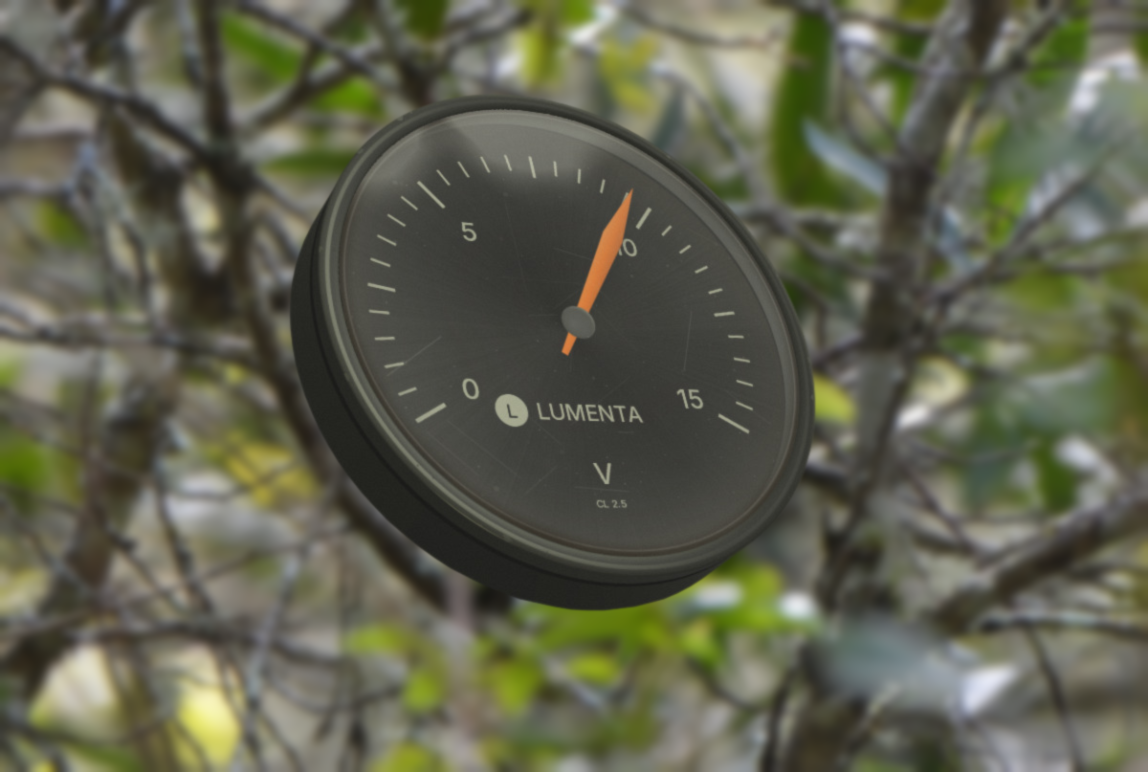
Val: 9.5 V
